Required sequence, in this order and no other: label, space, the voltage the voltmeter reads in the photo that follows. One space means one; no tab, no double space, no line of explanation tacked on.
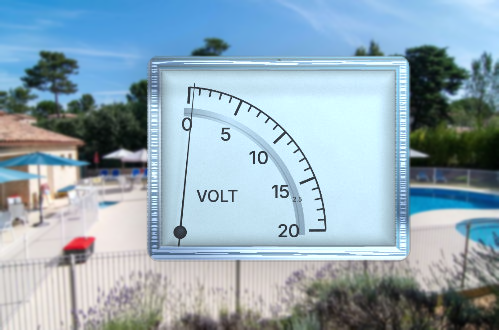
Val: 0.5 V
